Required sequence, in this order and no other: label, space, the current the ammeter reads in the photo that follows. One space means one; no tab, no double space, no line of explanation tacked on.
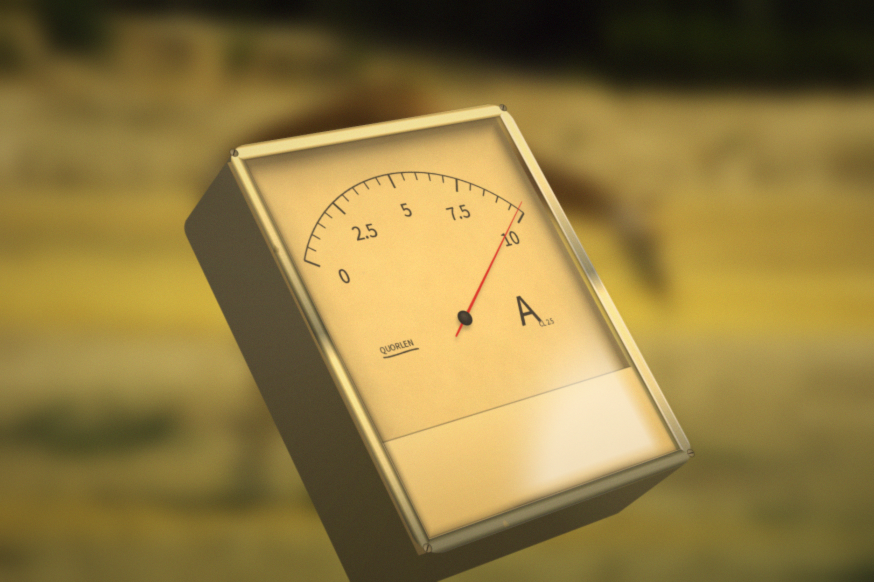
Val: 9.75 A
